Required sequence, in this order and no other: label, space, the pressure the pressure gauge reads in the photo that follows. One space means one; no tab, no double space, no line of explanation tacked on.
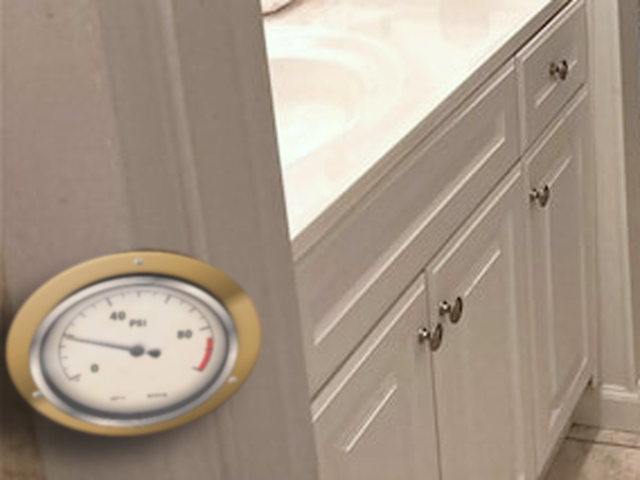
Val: 20 psi
